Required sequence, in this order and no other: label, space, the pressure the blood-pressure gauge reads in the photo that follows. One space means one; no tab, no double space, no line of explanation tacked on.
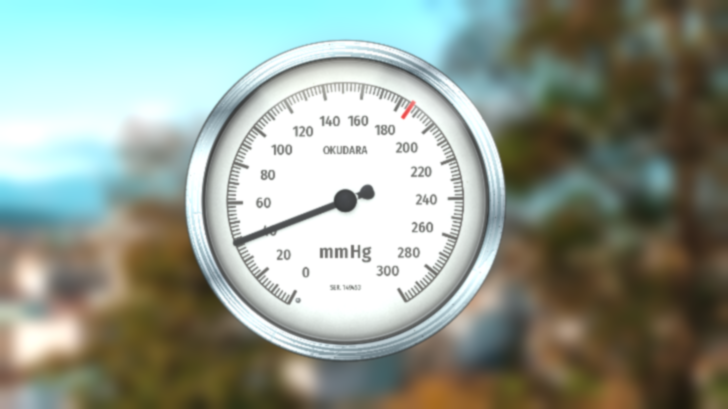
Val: 40 mmHg
